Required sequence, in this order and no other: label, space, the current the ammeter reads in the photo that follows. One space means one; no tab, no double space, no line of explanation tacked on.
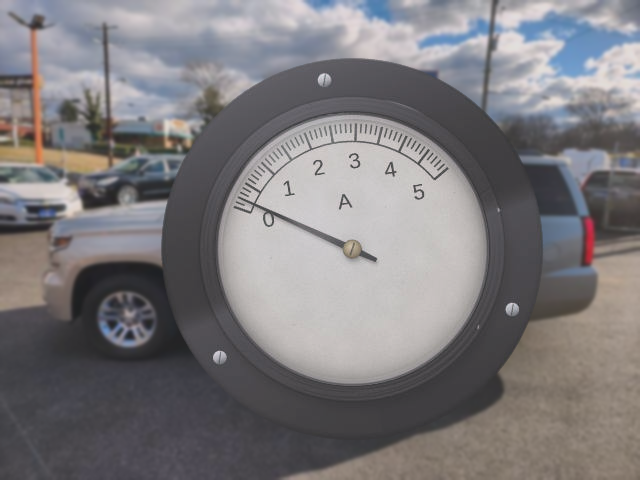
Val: 0.2 A
